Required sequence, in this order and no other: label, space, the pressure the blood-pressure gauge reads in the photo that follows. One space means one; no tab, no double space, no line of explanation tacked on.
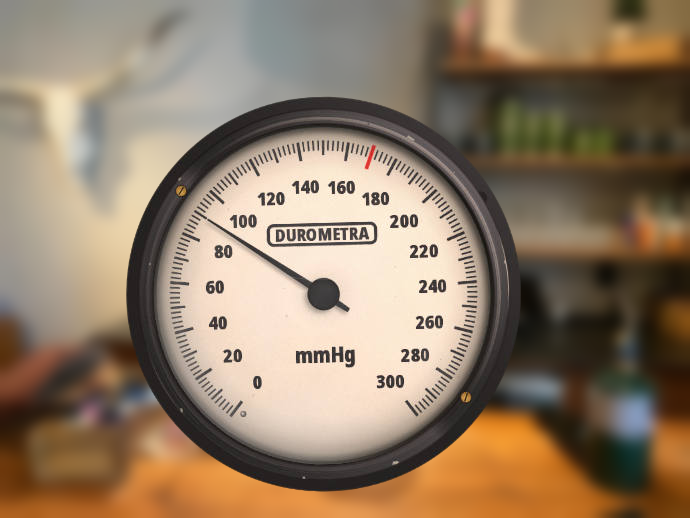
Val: 90 mmHg
